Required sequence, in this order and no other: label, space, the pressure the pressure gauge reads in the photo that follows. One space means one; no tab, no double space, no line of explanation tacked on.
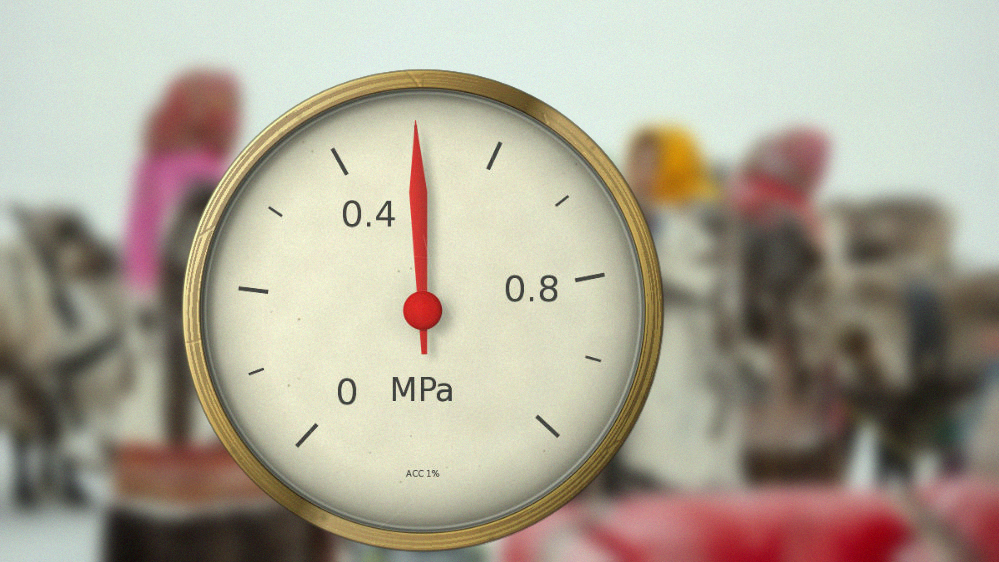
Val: 0.5 MPa
